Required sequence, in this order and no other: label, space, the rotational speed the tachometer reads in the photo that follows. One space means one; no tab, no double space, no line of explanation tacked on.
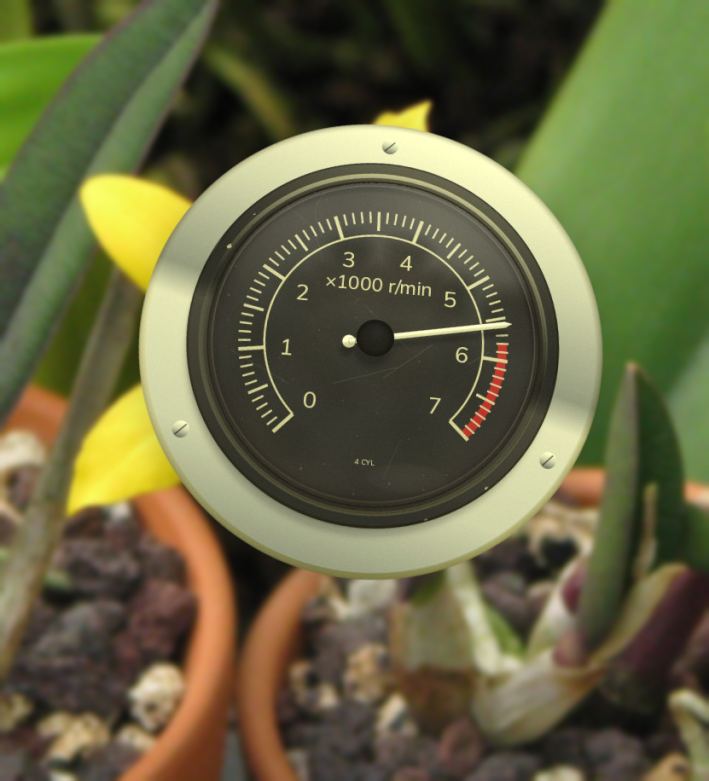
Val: 5600 rpm
